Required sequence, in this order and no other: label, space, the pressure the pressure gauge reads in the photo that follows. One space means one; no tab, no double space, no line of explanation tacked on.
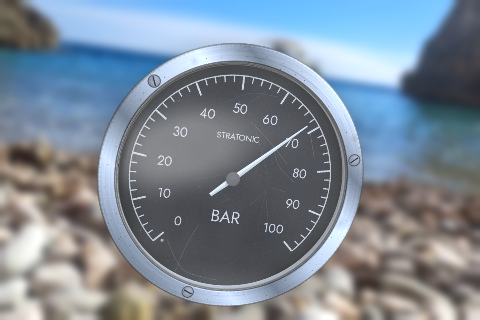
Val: 68 bar
